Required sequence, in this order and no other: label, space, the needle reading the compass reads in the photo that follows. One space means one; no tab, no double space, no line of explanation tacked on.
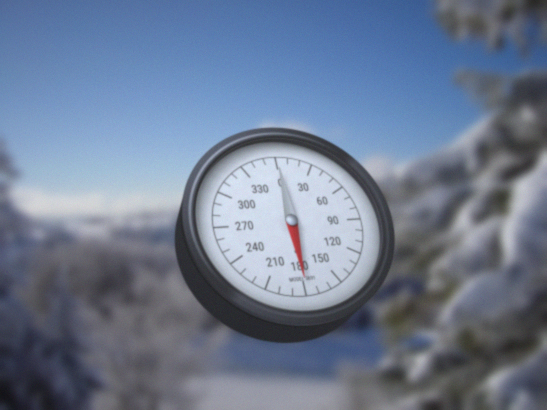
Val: 180 °
